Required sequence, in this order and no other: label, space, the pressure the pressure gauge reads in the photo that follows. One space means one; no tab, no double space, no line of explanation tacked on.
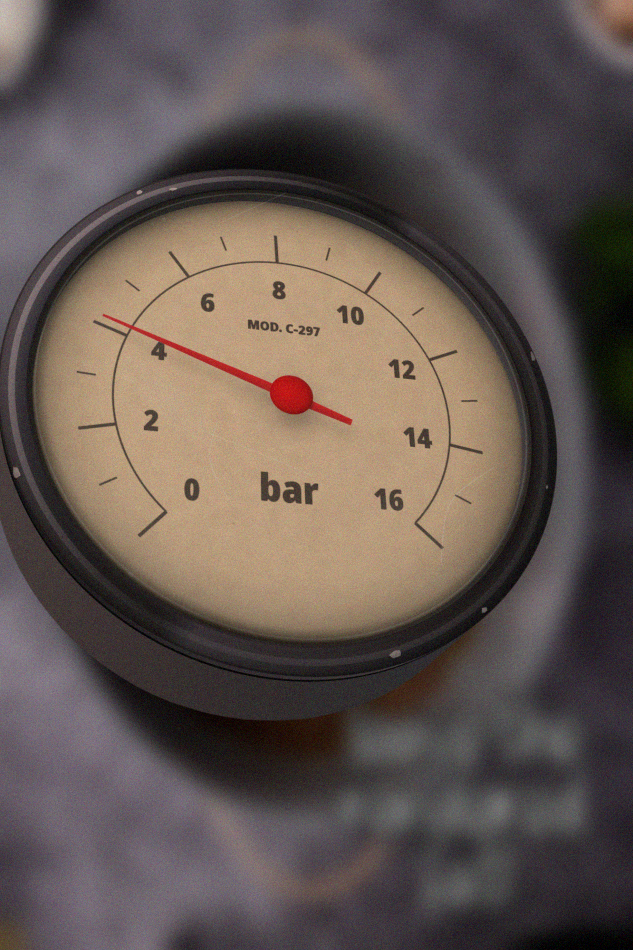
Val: 4 bar
